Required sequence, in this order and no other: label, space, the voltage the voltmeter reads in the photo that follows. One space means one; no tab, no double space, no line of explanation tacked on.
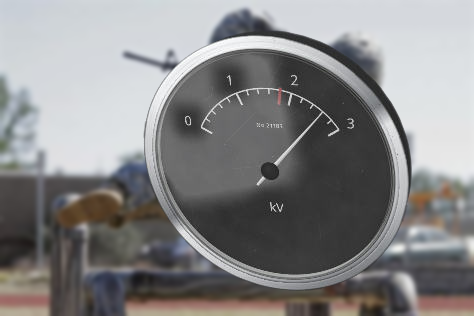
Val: 2.6 kV
